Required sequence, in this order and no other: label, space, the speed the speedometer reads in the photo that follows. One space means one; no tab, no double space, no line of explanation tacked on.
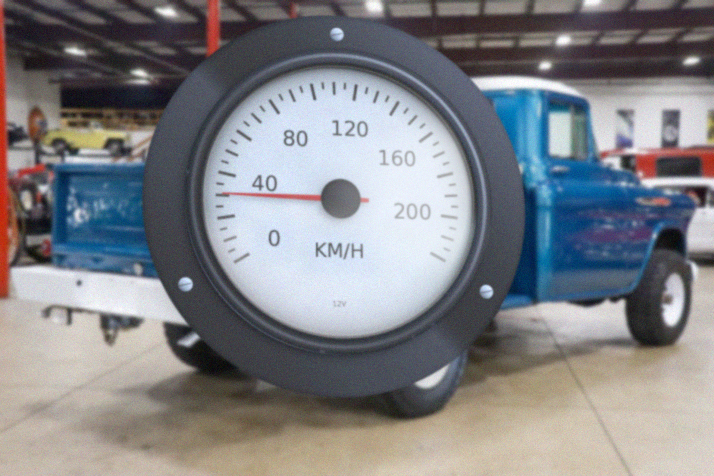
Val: 30 km/h
